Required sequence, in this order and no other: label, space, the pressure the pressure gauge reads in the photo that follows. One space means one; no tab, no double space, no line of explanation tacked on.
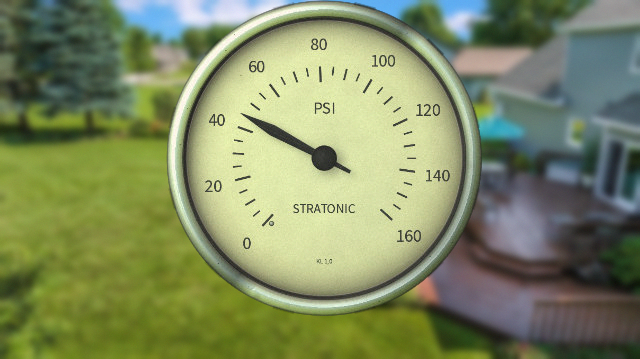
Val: 45 psi
